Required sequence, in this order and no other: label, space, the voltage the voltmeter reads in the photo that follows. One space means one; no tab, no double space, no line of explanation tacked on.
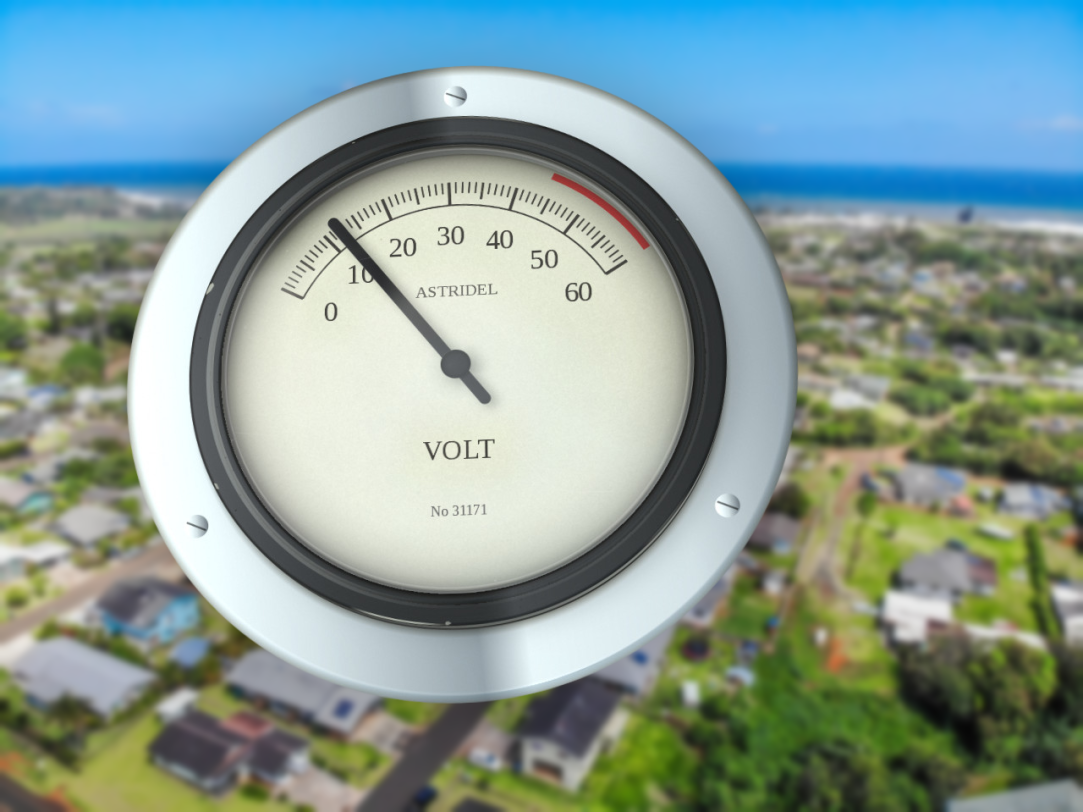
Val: 12 V
